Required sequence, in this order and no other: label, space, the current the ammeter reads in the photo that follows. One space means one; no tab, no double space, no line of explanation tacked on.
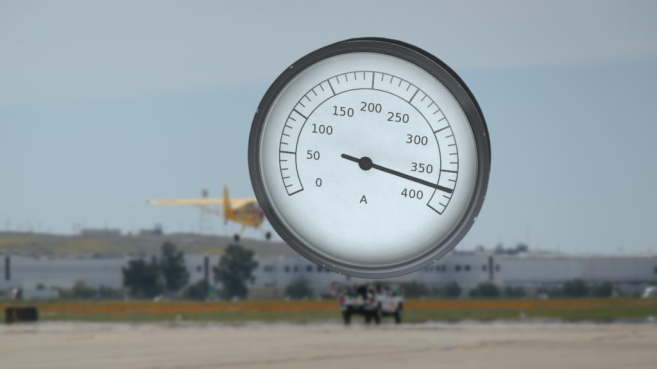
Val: 370 A
